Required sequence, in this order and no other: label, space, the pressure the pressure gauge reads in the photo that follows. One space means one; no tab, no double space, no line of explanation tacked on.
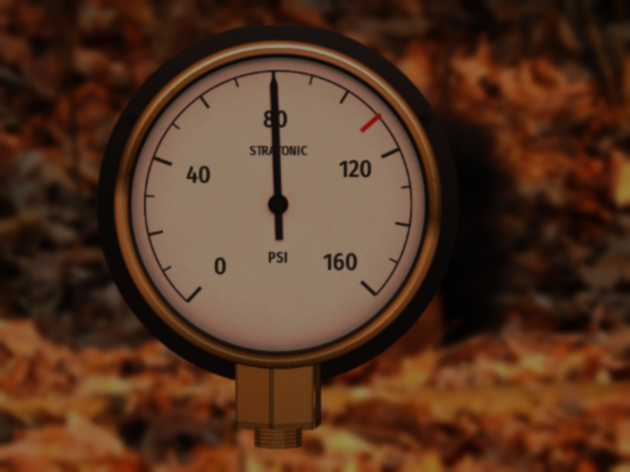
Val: 80 psi
